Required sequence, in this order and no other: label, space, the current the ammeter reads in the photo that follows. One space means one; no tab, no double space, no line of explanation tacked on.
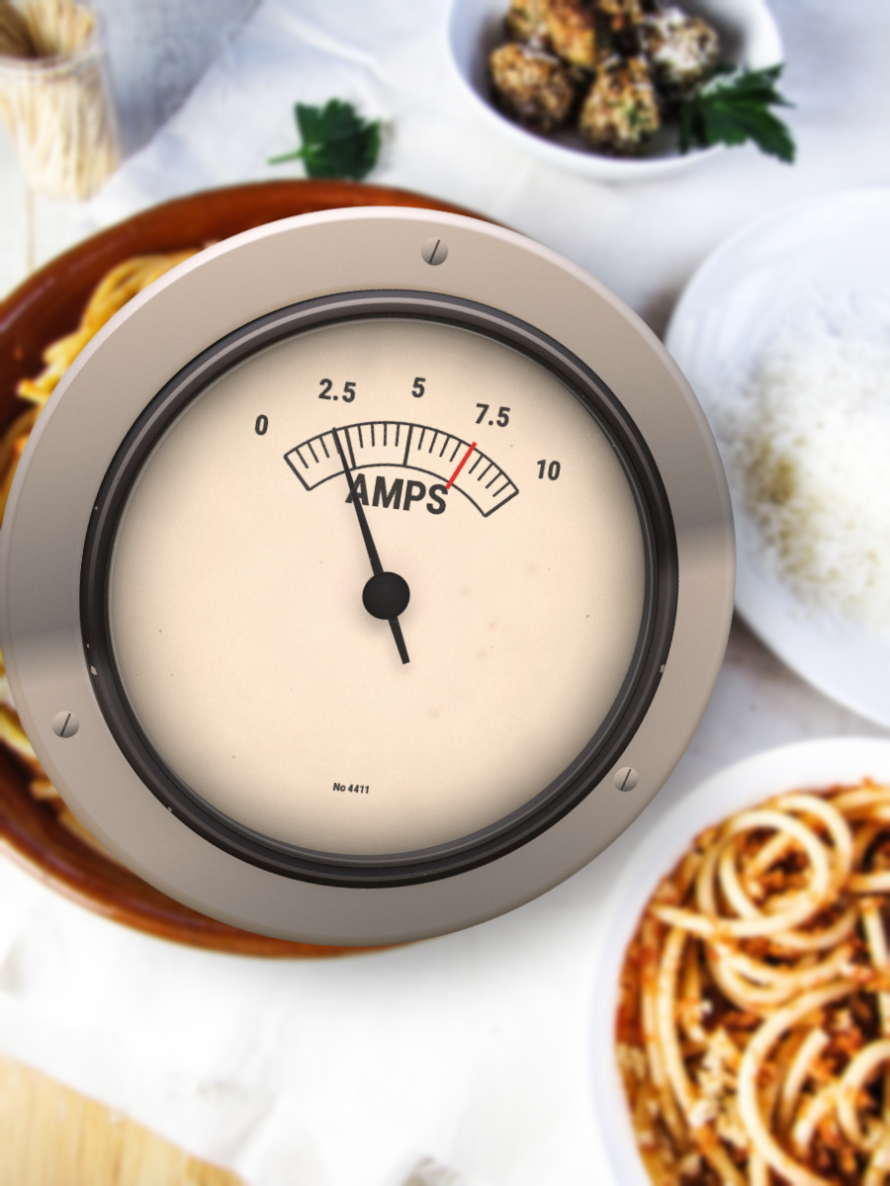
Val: 2 A
